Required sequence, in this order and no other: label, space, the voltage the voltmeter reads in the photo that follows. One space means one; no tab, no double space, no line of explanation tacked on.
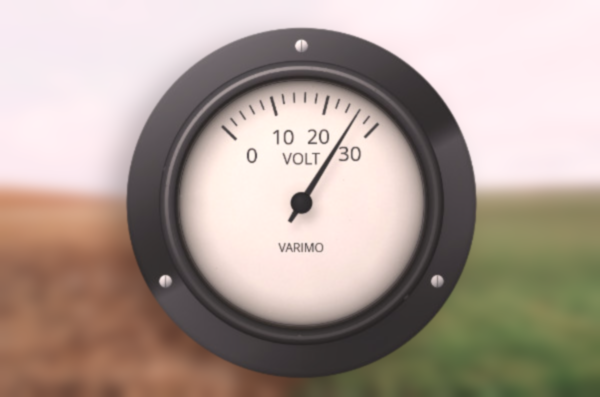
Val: 26 V
